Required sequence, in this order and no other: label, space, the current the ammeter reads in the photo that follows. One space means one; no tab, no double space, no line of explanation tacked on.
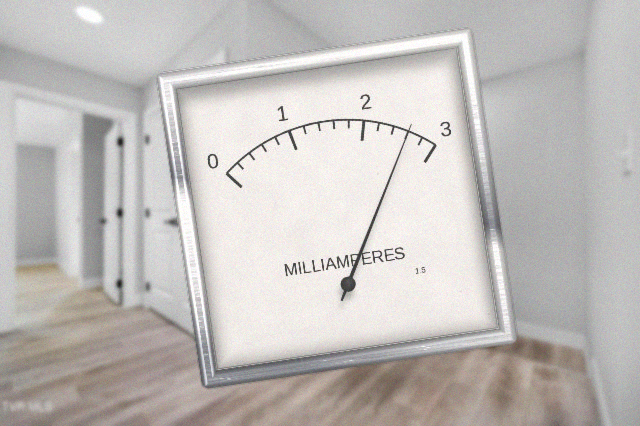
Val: 2.6 mA
